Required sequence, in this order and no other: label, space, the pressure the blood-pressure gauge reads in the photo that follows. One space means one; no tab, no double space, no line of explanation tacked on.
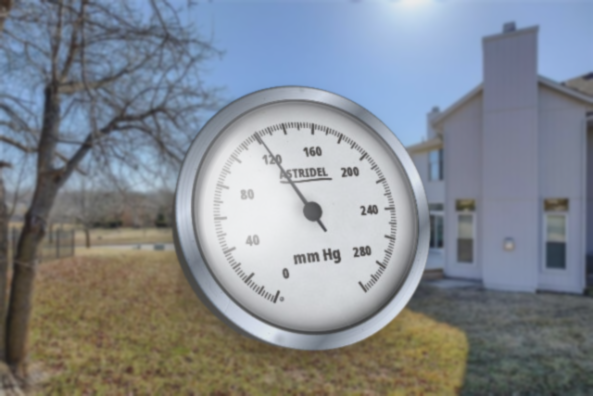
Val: 120 mmHg
